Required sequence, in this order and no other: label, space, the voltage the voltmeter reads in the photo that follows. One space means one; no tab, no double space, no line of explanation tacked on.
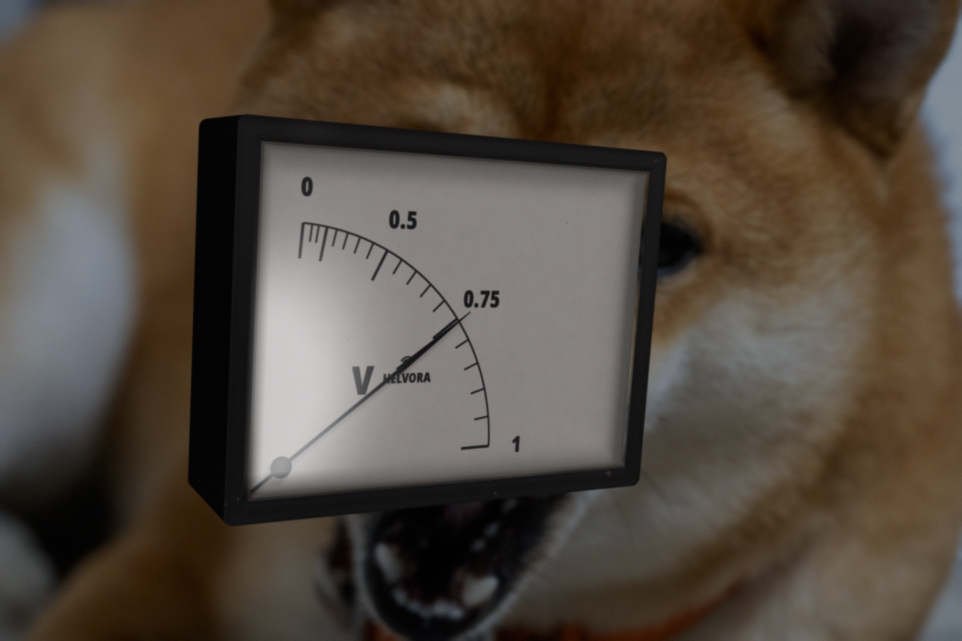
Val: 0.75 V
